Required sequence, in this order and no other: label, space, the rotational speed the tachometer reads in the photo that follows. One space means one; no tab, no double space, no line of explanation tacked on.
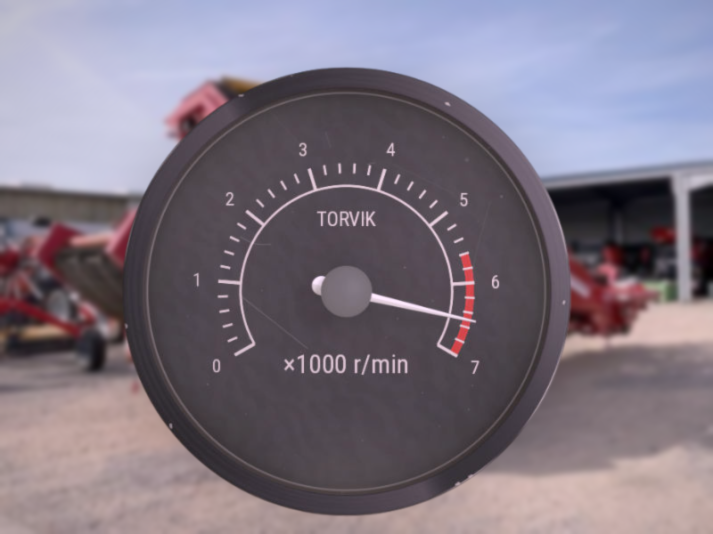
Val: 6500 rpm
